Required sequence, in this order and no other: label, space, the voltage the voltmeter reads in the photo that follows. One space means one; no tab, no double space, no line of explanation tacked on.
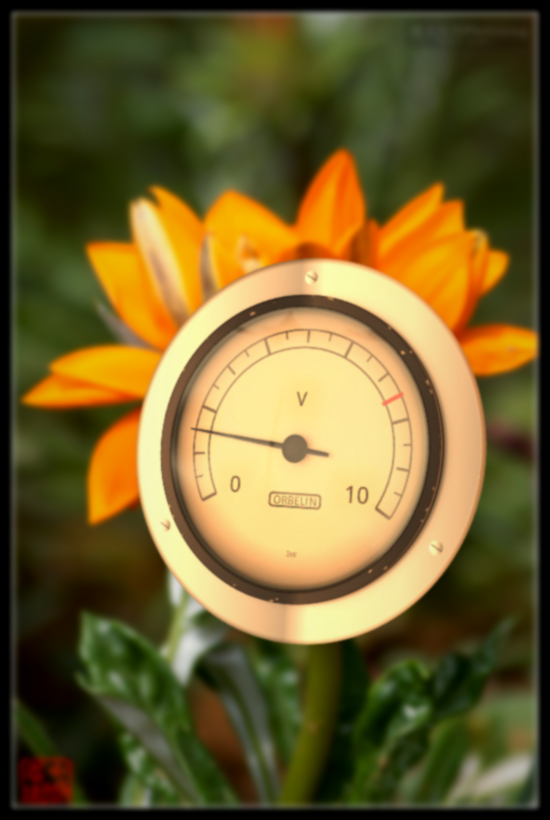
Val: 1.5 V
